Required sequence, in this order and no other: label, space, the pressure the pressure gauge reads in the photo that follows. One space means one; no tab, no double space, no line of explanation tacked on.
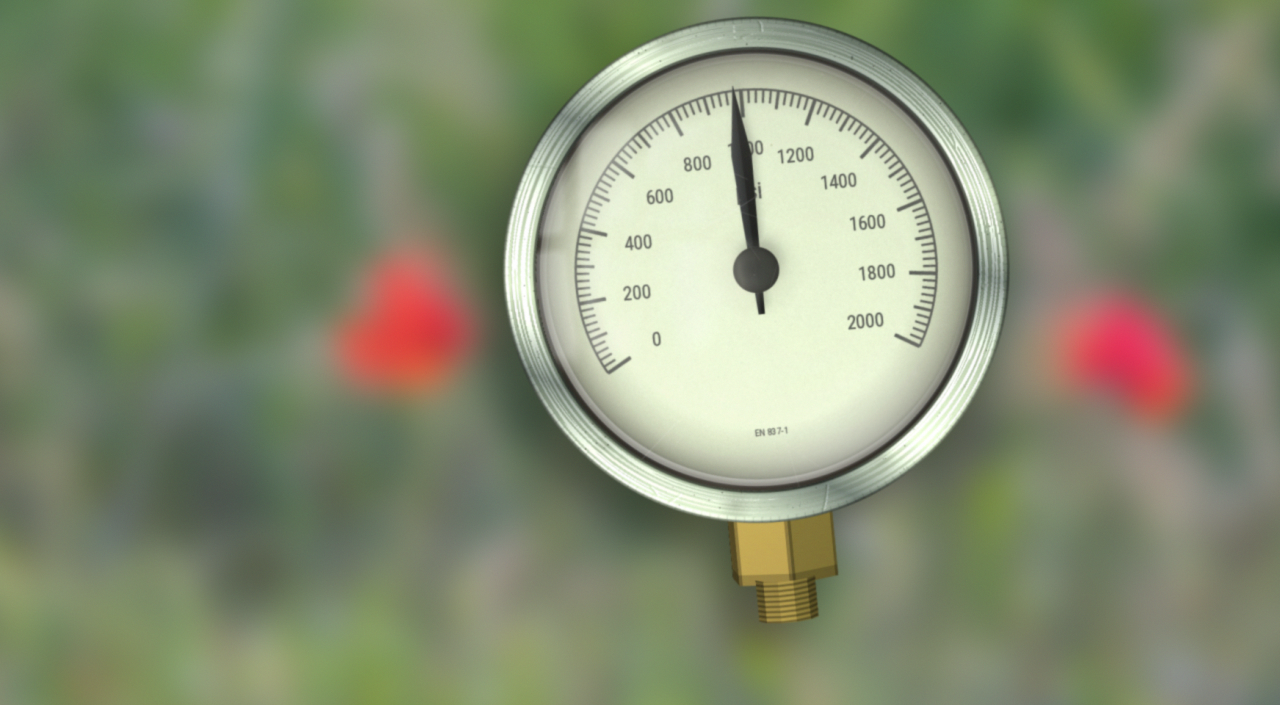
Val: 980 psi
